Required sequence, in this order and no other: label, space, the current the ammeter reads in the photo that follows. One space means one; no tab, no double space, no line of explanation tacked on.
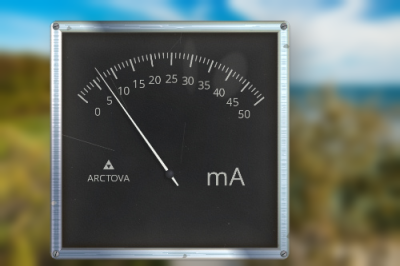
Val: 7 mA
